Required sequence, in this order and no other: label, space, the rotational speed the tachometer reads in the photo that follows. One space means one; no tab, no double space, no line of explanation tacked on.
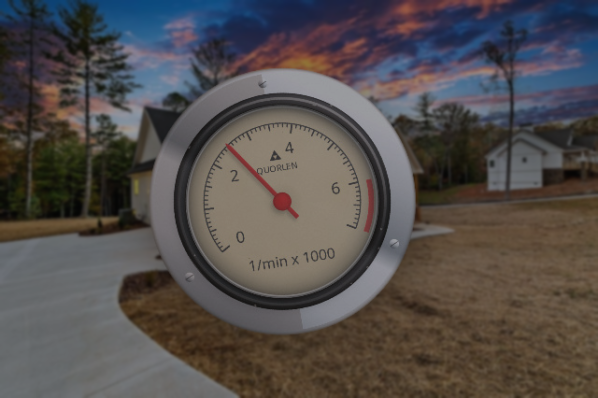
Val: 2500 rpm
